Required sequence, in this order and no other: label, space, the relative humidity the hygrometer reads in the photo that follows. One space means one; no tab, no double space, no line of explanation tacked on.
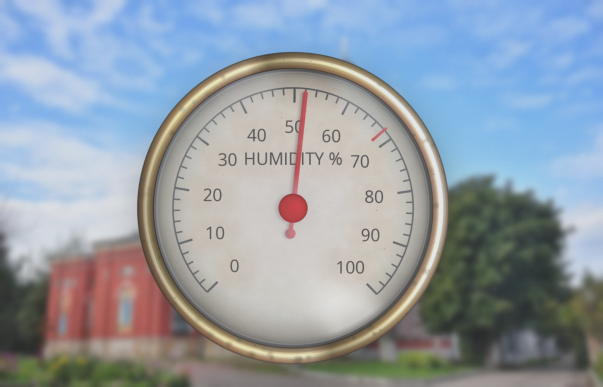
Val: 52 %
